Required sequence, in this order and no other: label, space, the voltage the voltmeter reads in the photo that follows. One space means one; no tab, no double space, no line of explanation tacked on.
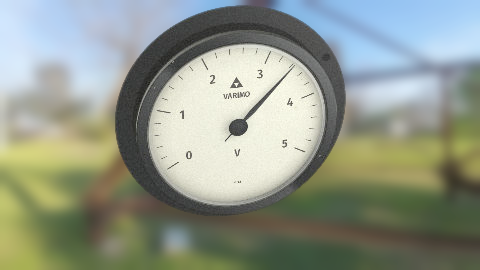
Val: 3.4 V
